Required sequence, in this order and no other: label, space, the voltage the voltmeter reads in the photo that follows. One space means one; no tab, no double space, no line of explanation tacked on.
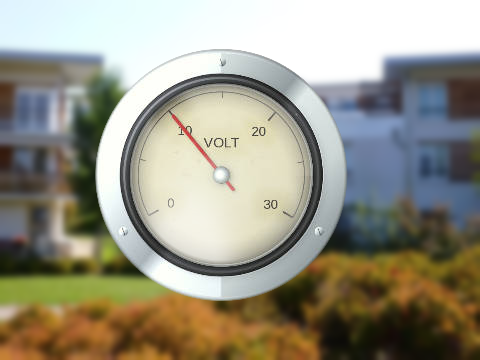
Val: 10 V
